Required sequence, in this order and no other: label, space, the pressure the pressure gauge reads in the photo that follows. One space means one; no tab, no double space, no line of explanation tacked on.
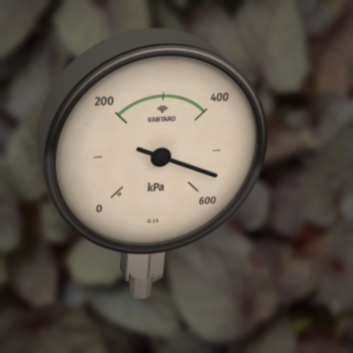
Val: 550 kPa
